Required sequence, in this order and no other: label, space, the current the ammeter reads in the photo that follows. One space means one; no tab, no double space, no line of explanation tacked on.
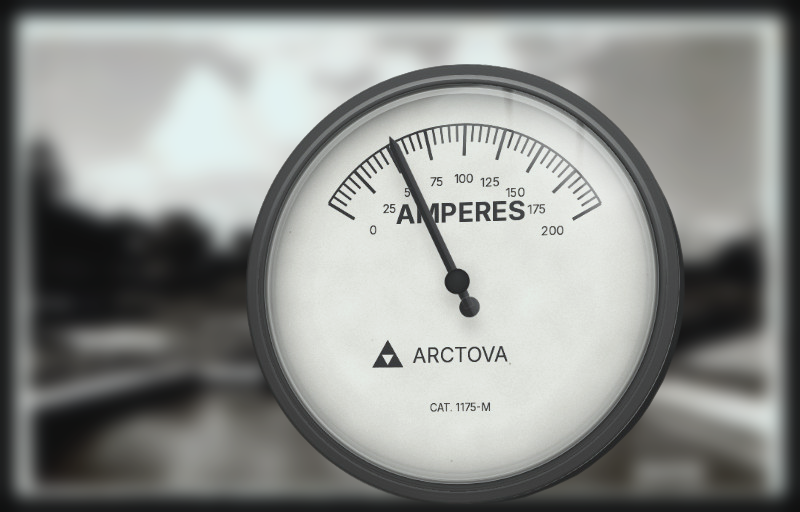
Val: 55 A
